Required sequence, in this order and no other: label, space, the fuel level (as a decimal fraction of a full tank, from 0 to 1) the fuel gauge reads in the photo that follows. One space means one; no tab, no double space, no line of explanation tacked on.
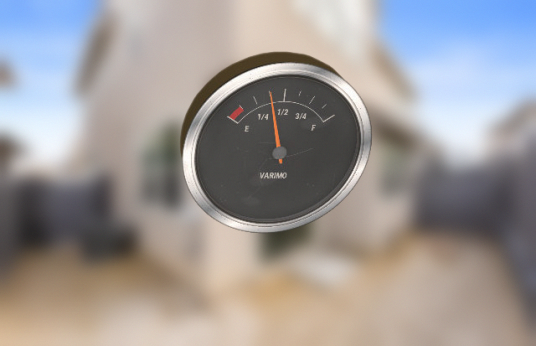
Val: 0.375
